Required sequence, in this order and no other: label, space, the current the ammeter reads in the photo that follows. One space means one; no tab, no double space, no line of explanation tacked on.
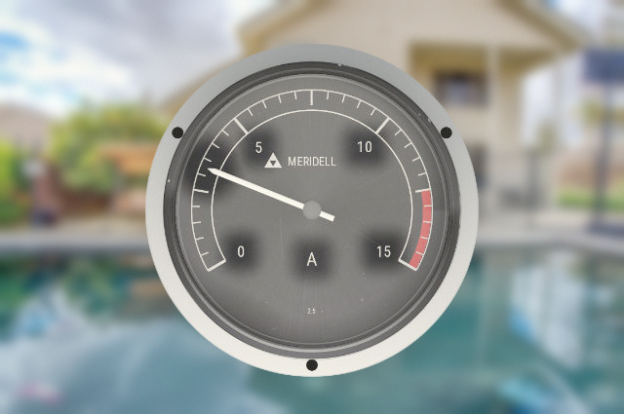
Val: 3.25 A
